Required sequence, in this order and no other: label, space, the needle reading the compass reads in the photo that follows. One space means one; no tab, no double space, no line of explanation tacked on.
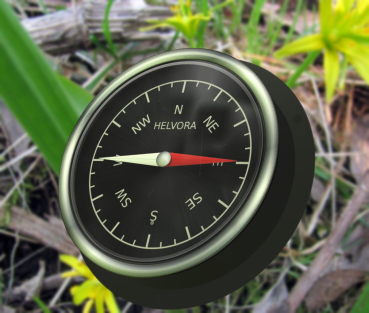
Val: 90 °
